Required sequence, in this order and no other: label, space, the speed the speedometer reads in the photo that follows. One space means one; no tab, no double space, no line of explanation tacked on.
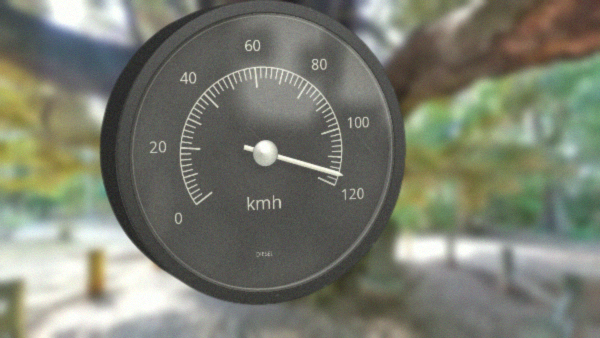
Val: 116 km/h
